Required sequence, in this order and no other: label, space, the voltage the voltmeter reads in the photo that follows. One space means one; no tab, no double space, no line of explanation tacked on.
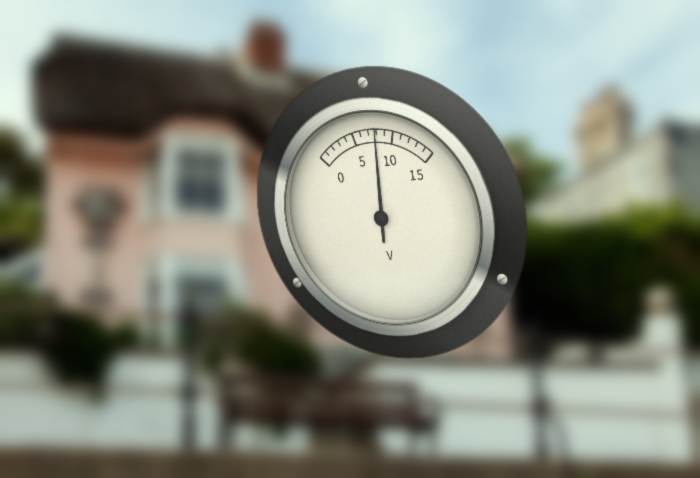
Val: 8 V
